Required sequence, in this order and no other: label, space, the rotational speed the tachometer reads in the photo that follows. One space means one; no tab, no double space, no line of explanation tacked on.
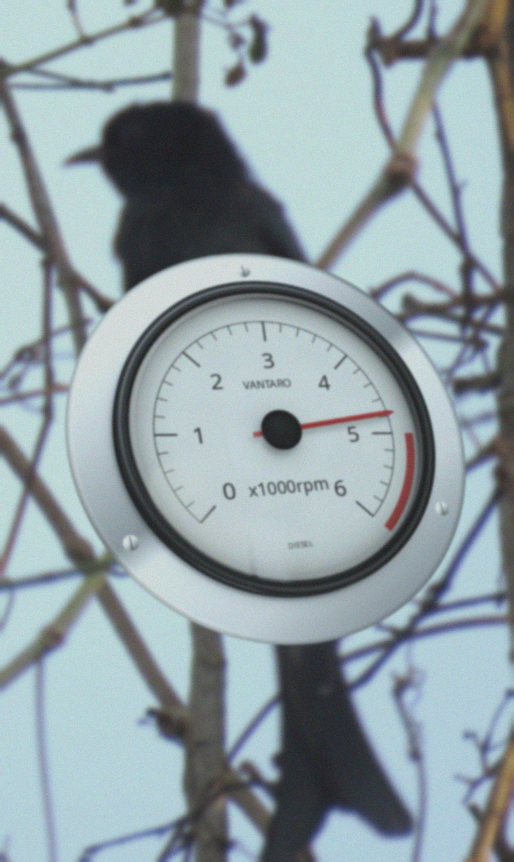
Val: 4800 rpm
